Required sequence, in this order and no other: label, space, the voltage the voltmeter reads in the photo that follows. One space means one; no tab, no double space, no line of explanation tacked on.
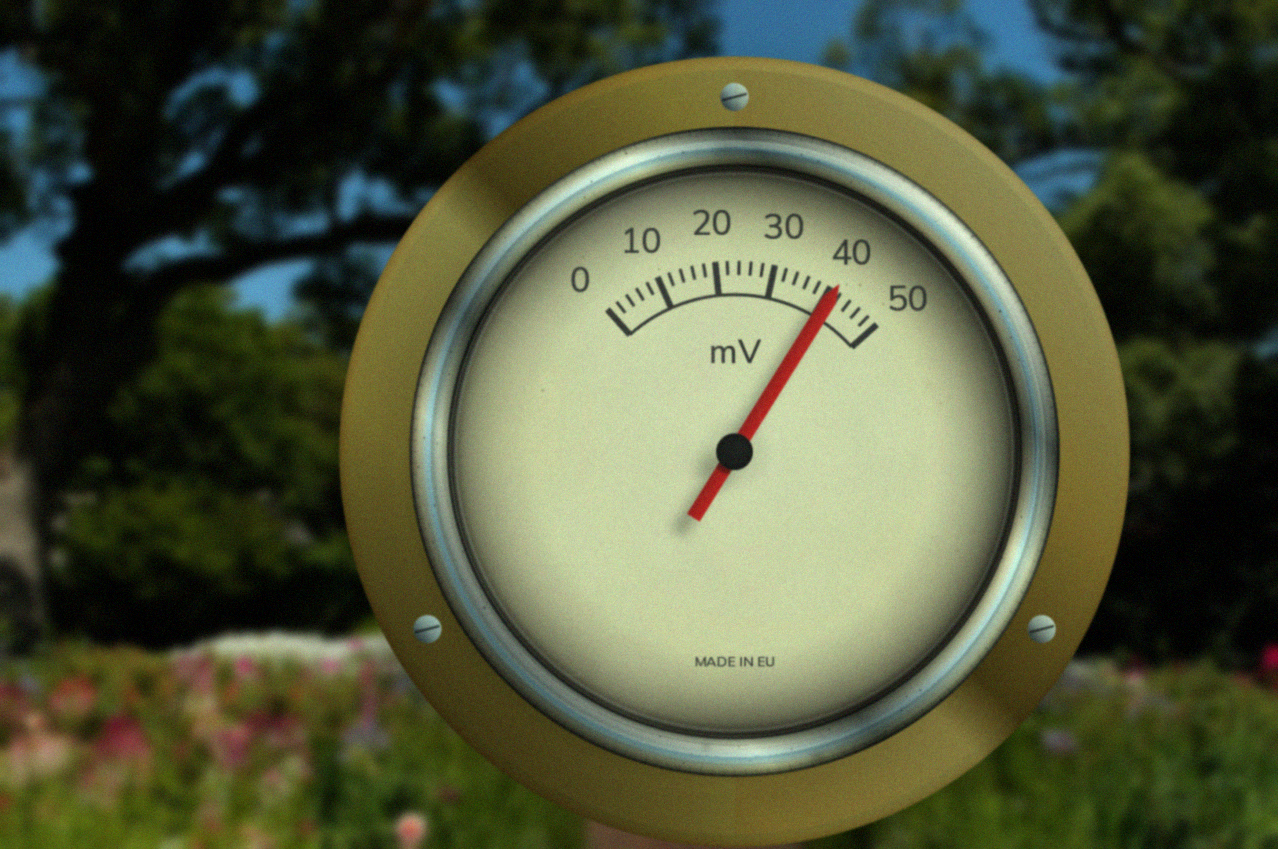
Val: 41 mV
